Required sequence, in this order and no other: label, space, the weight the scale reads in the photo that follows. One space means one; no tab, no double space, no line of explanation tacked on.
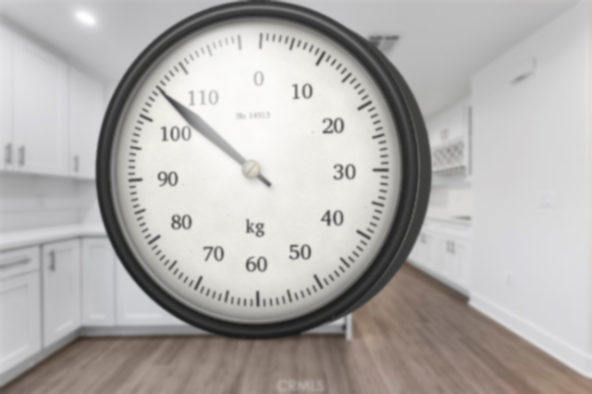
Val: 105 kg
